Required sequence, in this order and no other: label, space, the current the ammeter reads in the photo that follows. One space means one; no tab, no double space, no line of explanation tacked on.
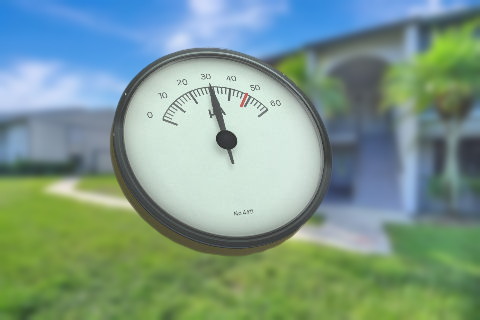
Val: 30 µA
